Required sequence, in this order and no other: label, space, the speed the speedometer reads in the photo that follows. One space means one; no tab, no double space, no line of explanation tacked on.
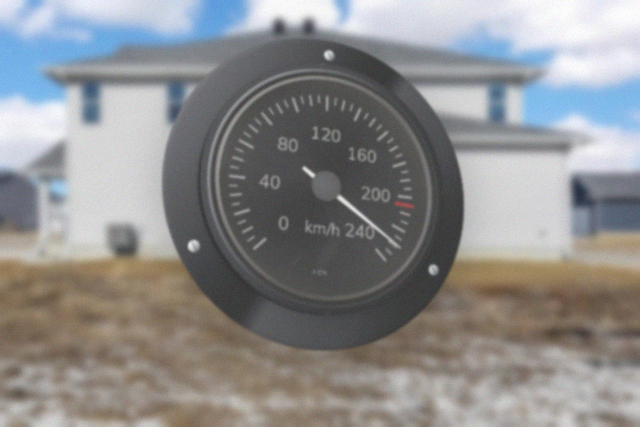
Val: 230 km/h
